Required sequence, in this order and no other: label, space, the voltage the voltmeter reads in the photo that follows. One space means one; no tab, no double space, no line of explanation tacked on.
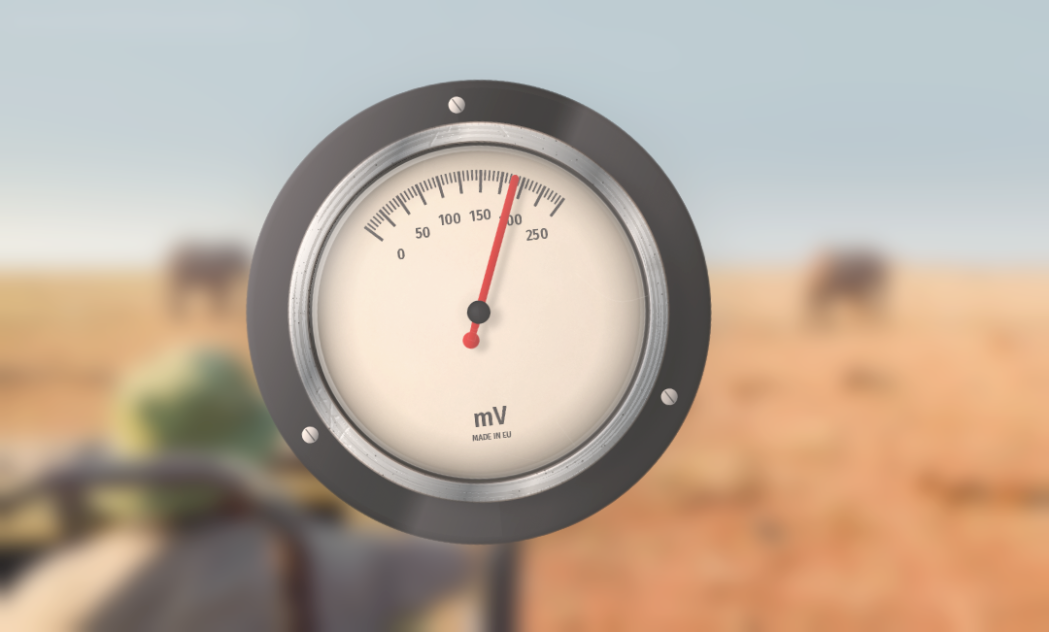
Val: 190 mV
